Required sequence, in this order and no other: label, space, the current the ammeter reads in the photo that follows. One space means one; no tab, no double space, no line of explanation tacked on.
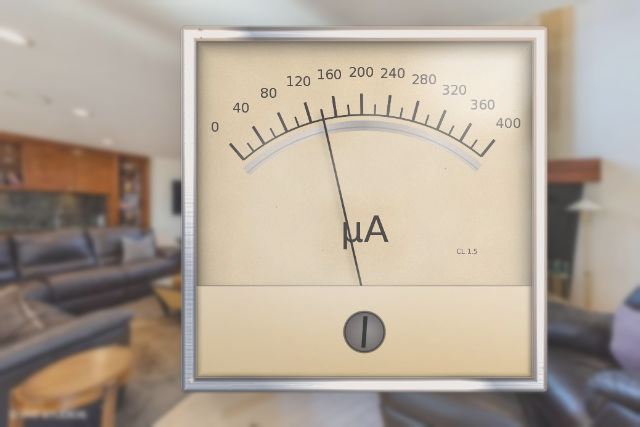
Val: 140 µA
